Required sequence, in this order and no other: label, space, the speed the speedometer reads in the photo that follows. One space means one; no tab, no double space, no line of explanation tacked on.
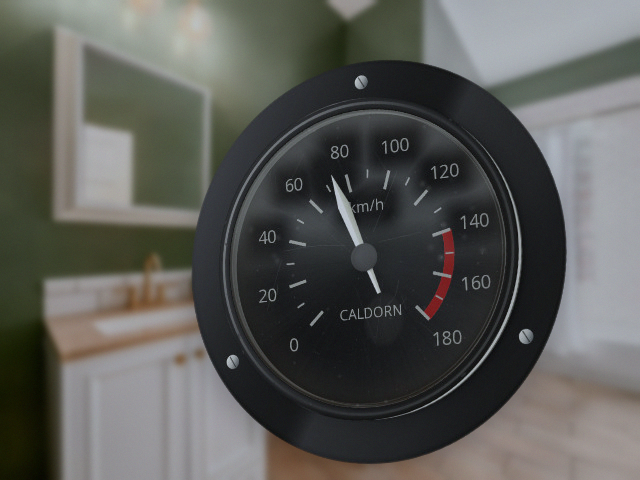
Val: 75 km/h
